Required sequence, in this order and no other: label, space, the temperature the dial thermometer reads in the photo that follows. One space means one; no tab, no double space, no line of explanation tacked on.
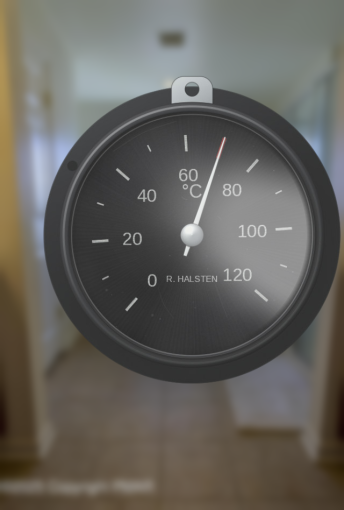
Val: 70 °C
